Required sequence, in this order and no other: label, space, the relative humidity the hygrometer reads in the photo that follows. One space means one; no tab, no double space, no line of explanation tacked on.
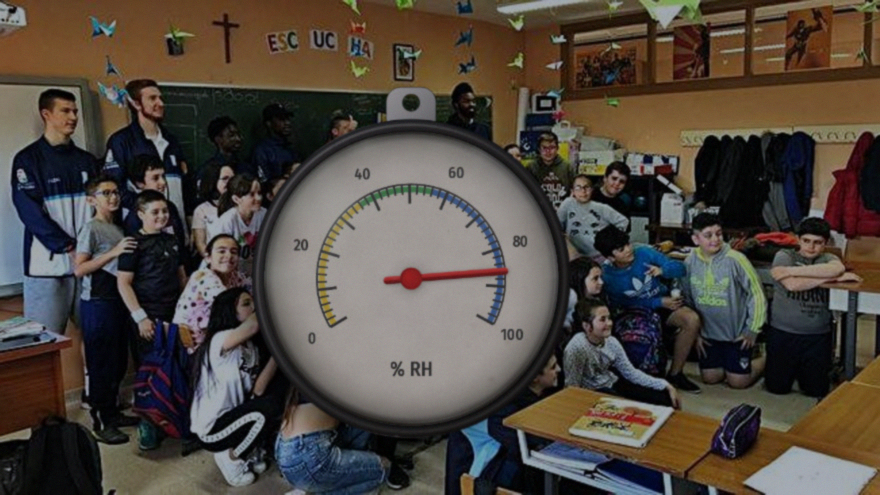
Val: 86 %
